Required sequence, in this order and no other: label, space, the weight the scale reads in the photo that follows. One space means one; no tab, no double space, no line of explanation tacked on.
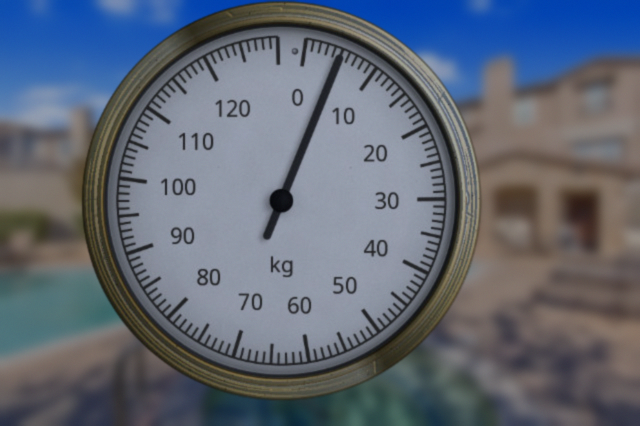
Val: 5 kg
